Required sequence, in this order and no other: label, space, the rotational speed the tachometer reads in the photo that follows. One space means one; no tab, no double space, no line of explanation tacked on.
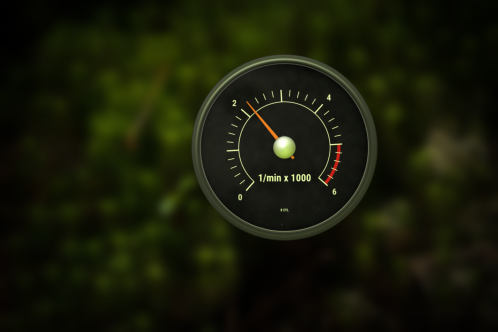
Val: 2200 rpm
